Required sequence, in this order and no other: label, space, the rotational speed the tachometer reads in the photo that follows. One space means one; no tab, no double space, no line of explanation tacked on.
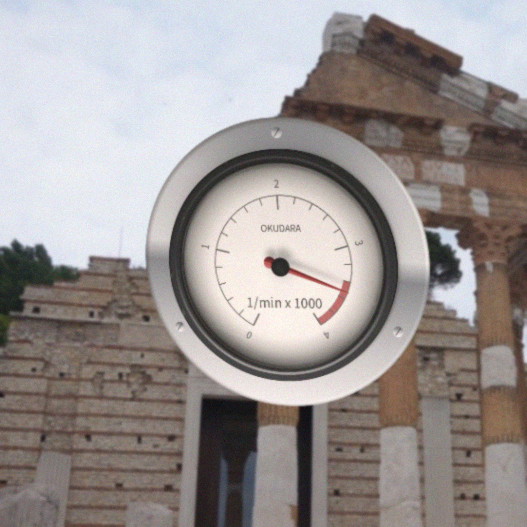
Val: 3500 rpm
